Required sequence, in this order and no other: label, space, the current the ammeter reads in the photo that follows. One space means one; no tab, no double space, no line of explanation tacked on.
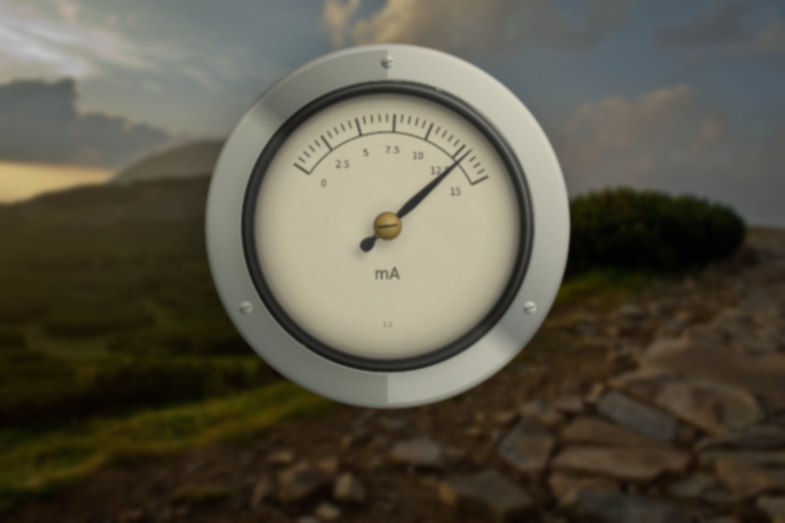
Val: 13 mA
